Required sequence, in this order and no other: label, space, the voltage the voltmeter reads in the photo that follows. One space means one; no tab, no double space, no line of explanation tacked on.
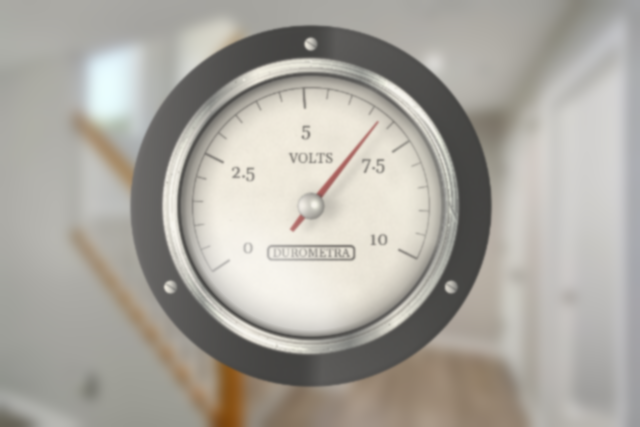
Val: 6.75 V
